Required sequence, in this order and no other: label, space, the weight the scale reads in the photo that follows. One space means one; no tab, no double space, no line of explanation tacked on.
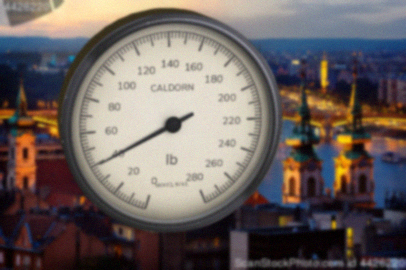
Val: 40 lb
